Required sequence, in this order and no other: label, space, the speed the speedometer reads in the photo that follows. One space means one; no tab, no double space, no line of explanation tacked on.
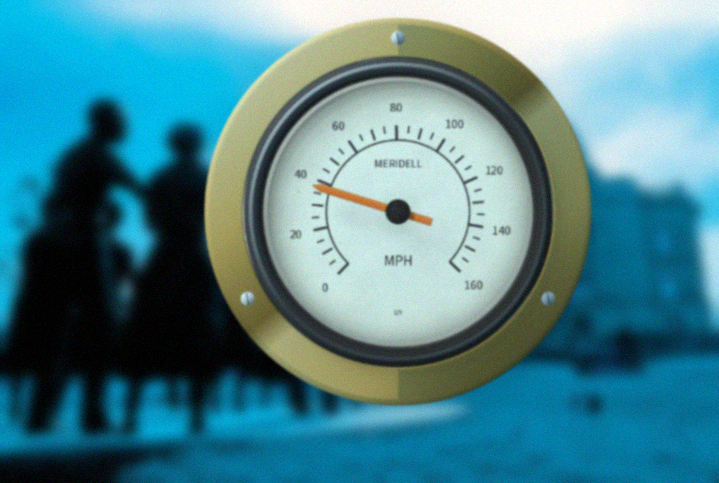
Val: 37.5 mph
